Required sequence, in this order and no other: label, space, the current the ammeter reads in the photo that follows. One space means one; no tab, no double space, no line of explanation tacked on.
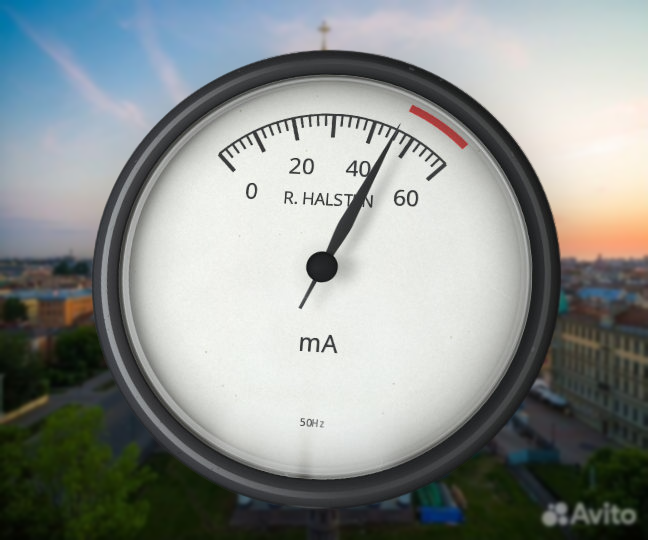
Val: 46 mA
